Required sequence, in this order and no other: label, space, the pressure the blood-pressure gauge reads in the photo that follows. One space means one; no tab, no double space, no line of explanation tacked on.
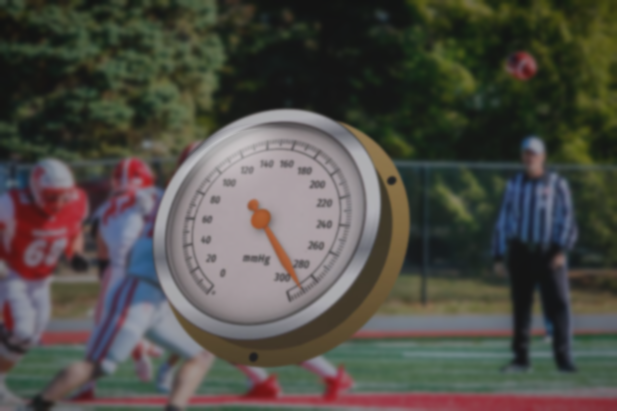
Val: 290 mmHg
